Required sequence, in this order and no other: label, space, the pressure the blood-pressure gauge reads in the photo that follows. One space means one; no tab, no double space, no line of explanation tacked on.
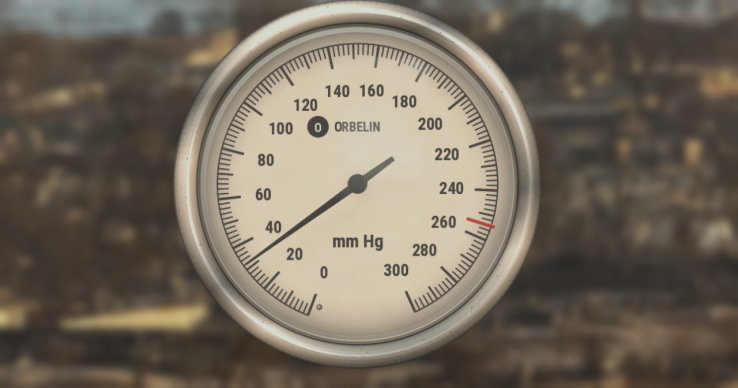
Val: 32 mmHg
